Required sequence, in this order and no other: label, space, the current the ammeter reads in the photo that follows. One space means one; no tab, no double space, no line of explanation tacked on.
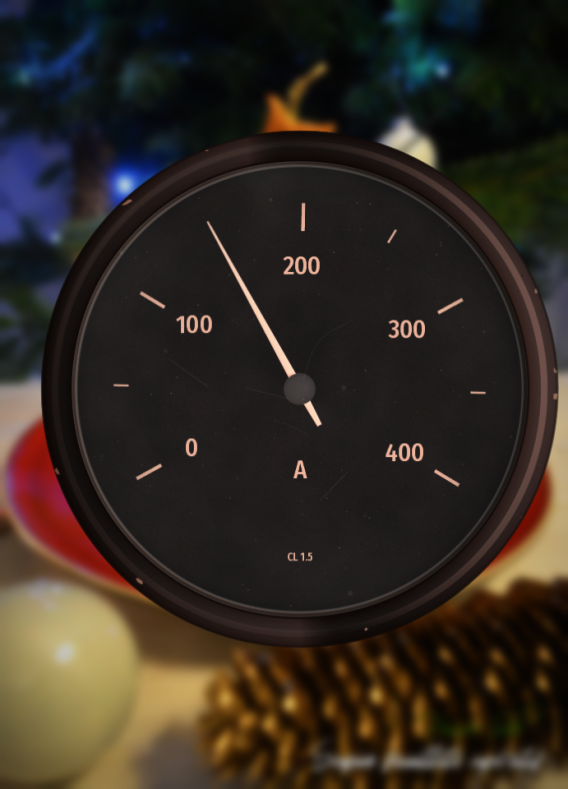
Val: 150 A
